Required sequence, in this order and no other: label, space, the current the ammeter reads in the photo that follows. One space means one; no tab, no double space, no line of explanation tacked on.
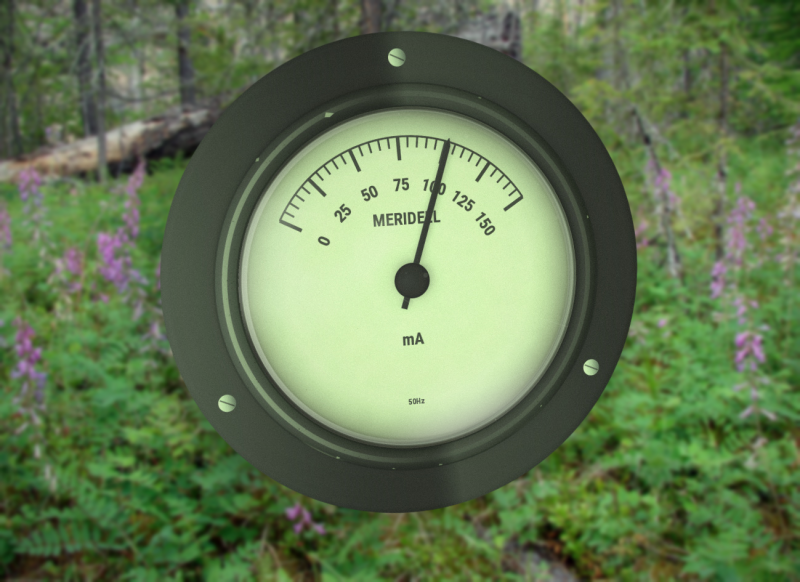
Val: 100 mA
